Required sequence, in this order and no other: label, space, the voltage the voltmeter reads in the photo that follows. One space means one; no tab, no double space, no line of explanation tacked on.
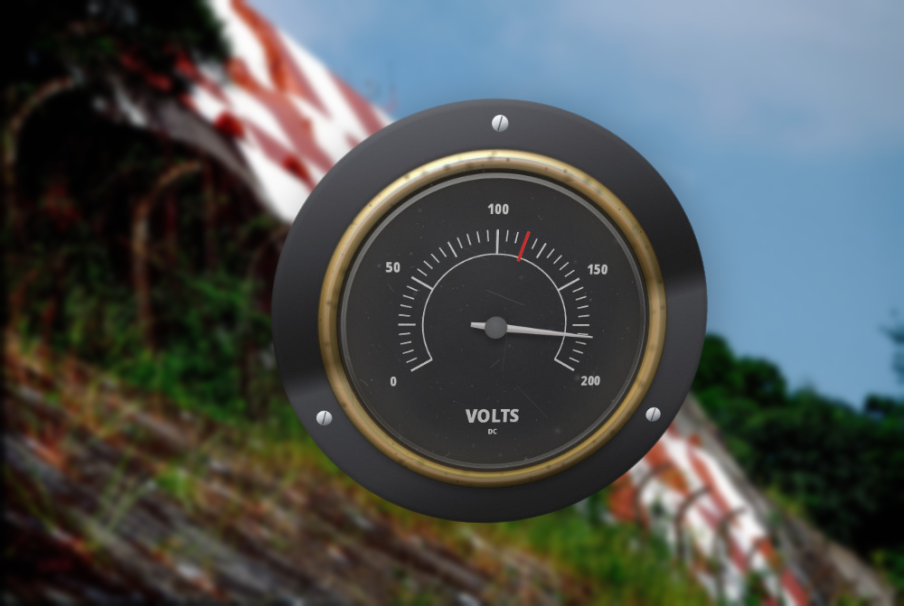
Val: 180 V
